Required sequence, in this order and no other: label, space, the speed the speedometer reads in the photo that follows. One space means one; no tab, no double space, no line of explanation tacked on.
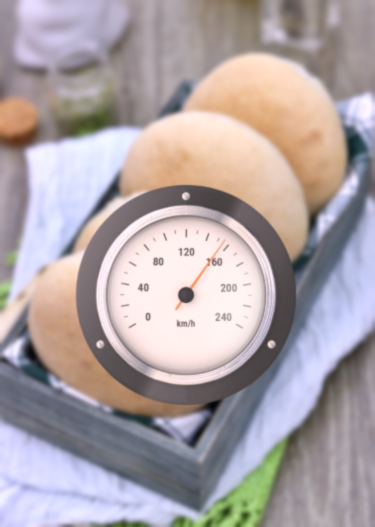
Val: 155 km/h
